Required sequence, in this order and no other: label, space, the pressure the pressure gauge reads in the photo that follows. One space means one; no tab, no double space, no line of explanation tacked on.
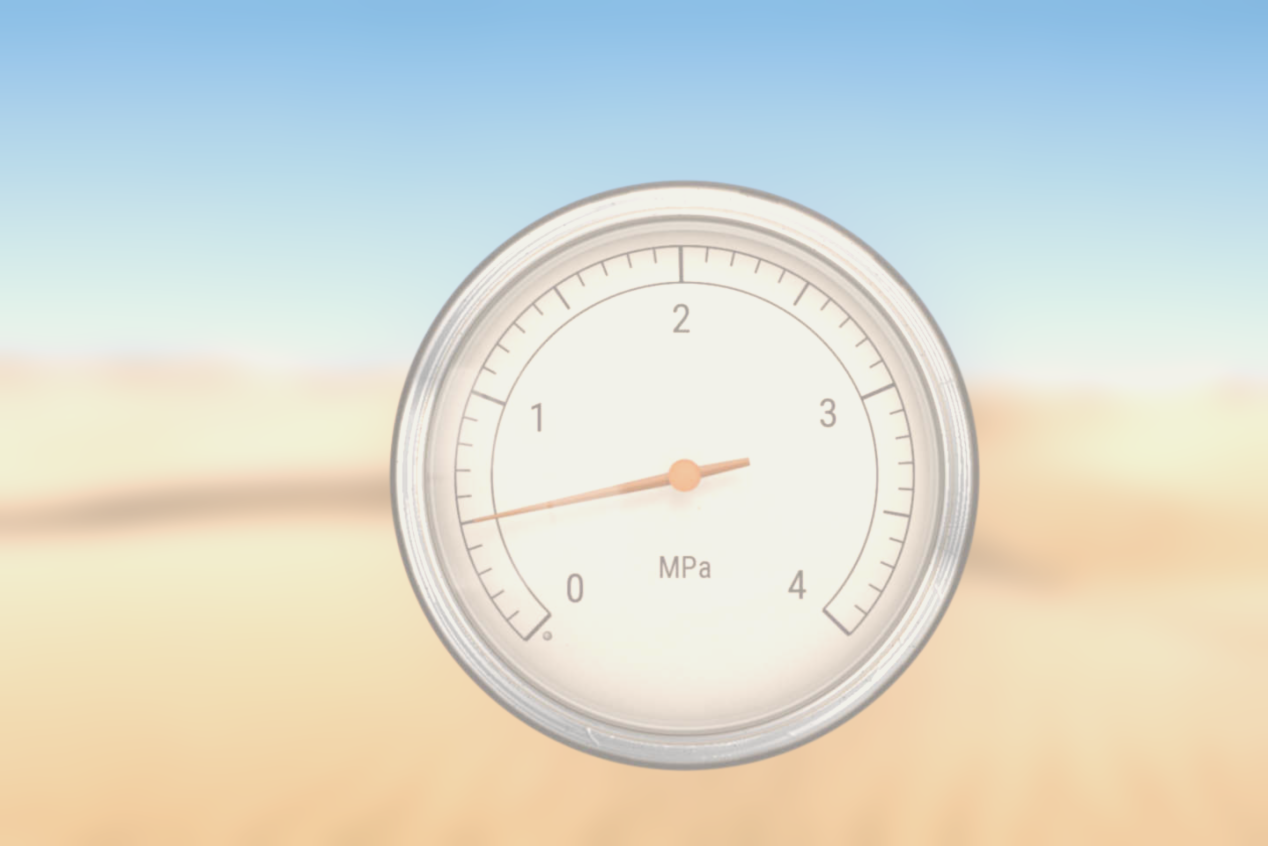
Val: 0.5 MPa
